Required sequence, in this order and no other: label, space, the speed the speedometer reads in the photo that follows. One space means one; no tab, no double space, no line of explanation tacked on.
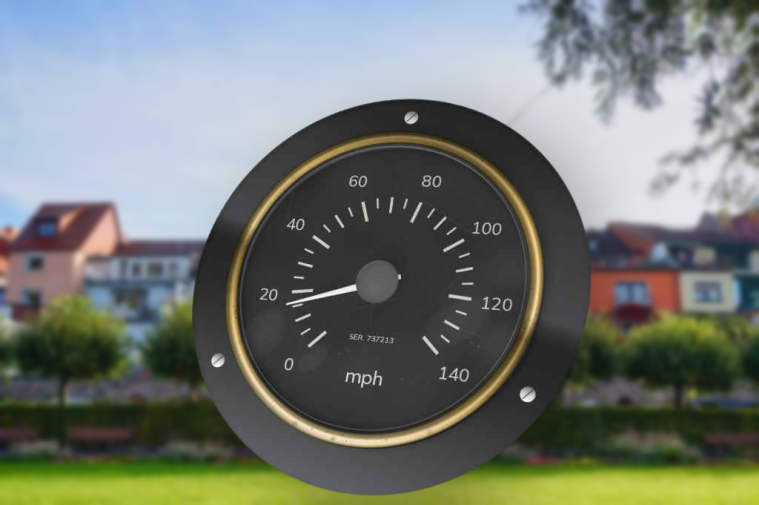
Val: 15 mph
